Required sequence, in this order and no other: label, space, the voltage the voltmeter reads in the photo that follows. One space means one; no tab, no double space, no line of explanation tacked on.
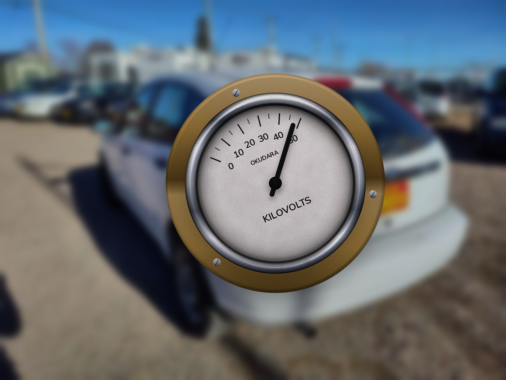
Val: 47.5 kV
